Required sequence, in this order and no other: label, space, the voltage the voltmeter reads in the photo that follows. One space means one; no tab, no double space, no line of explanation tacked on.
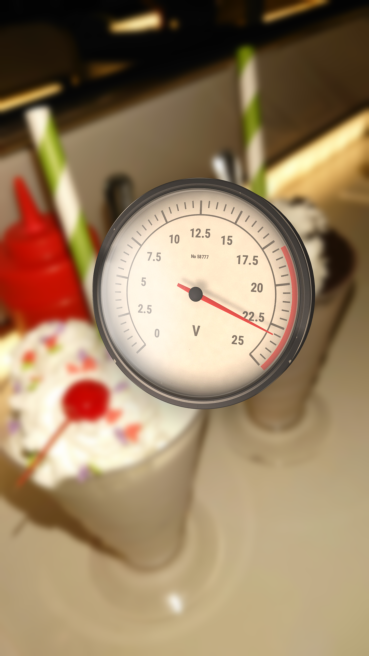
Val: 23 V
